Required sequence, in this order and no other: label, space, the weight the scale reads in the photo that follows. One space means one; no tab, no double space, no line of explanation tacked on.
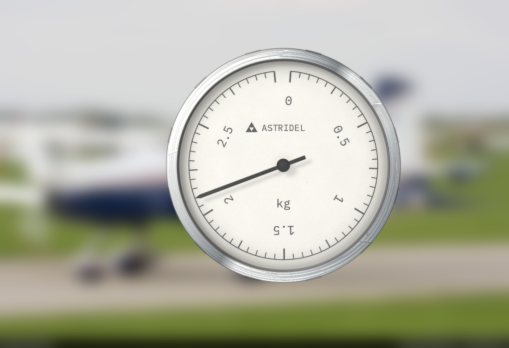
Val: 2.1 kg
